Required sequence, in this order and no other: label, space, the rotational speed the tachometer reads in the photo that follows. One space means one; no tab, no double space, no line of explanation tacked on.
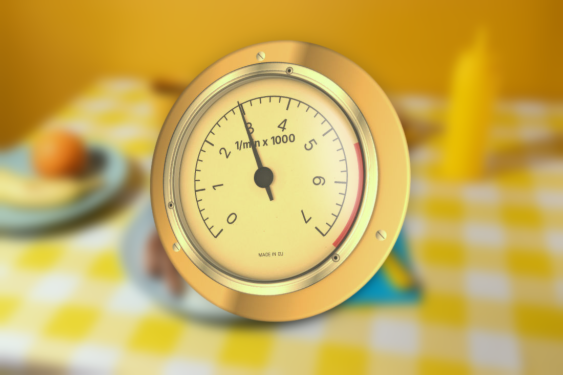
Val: 3000 rpm
